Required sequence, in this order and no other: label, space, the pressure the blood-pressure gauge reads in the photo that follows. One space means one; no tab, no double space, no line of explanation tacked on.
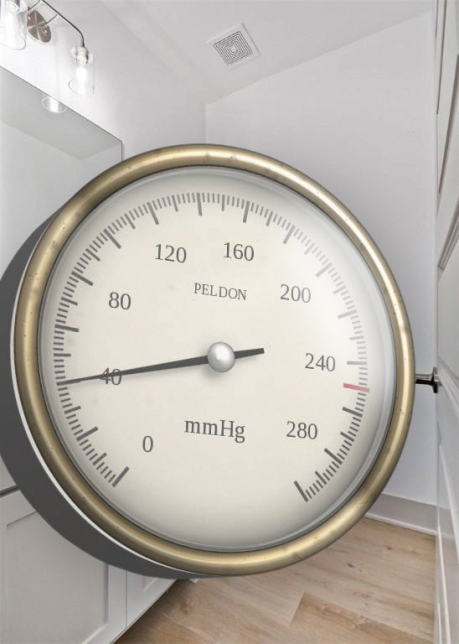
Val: 40 mmHg
